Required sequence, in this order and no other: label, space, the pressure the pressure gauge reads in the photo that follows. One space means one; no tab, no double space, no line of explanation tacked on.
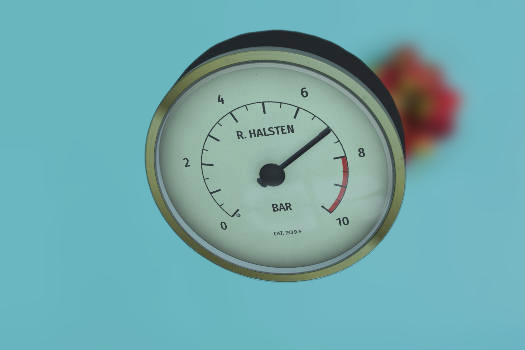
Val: 7 bar
